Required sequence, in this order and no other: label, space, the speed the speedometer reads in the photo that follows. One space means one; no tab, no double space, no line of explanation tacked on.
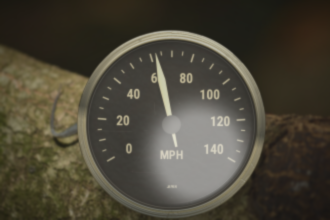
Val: 62.5 mph
